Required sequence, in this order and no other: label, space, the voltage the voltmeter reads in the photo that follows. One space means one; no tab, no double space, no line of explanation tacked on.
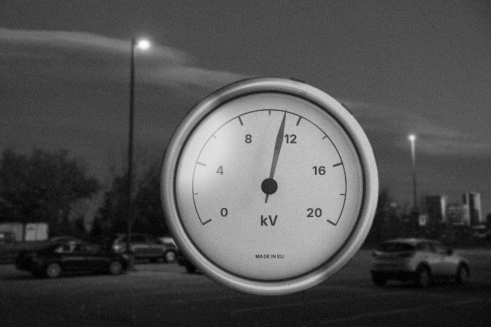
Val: 11 kV
